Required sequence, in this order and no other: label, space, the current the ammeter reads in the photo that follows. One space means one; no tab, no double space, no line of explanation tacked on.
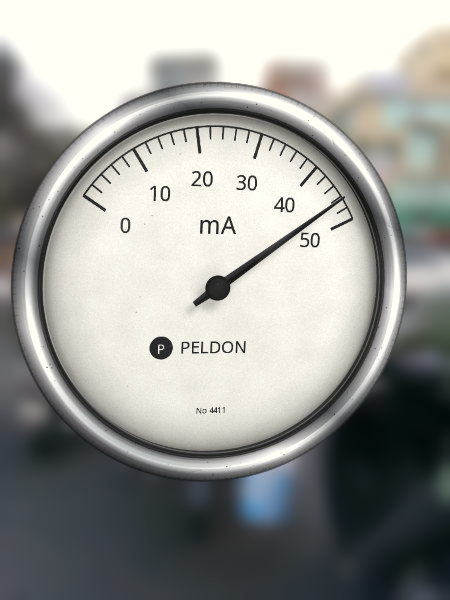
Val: 46 mA
